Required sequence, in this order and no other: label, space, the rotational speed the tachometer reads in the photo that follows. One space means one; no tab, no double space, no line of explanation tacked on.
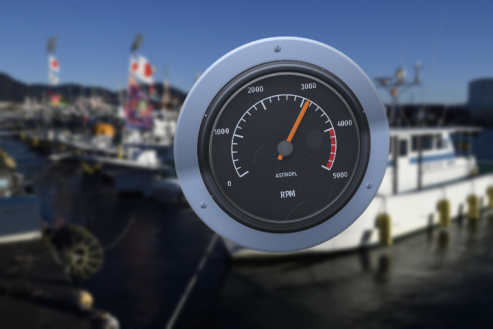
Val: 3100 rpm
